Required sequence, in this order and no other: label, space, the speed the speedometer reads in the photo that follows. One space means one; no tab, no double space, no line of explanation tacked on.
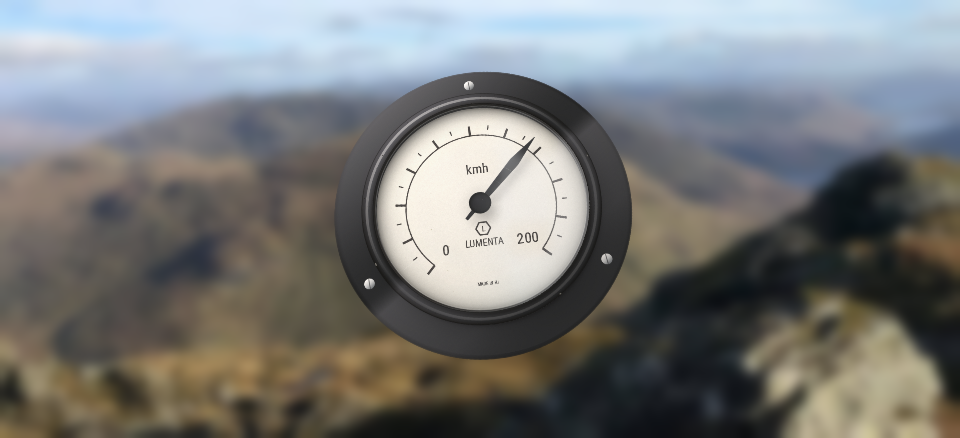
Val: 135 km/h
